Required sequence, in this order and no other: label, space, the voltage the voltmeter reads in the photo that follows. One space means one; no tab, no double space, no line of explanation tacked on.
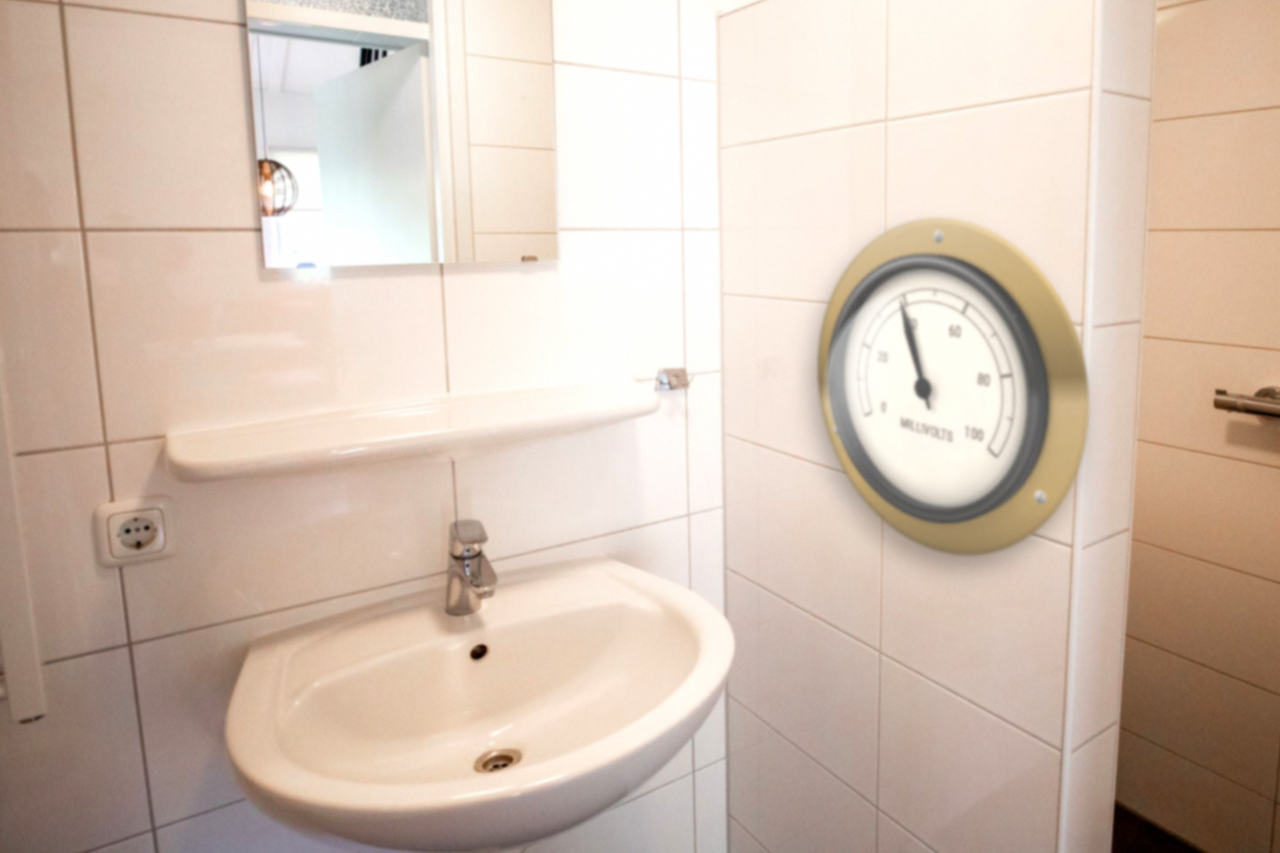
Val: 40 mV
